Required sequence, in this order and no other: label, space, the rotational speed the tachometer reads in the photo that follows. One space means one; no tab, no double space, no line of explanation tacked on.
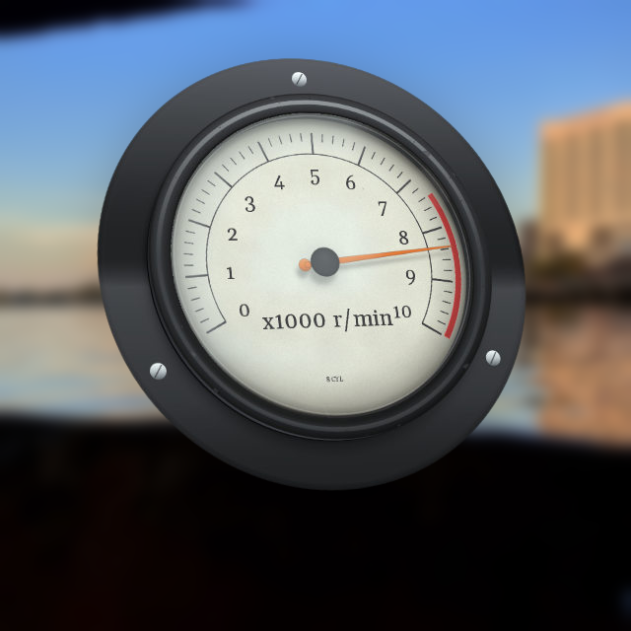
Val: 8400 rpm
